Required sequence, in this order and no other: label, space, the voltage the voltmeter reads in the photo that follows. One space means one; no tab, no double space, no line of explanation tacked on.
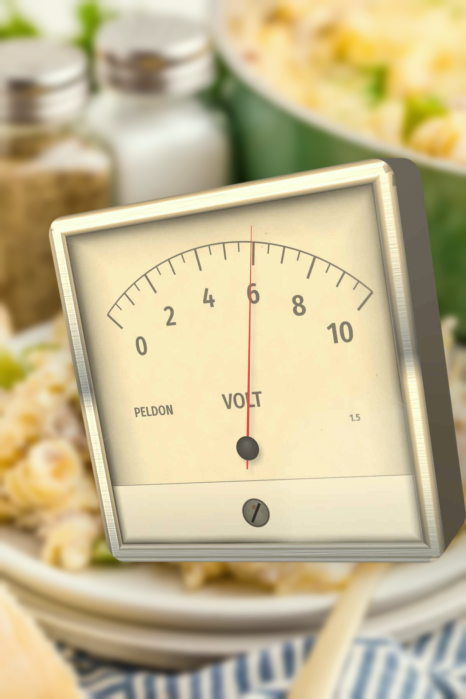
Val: 6 V
